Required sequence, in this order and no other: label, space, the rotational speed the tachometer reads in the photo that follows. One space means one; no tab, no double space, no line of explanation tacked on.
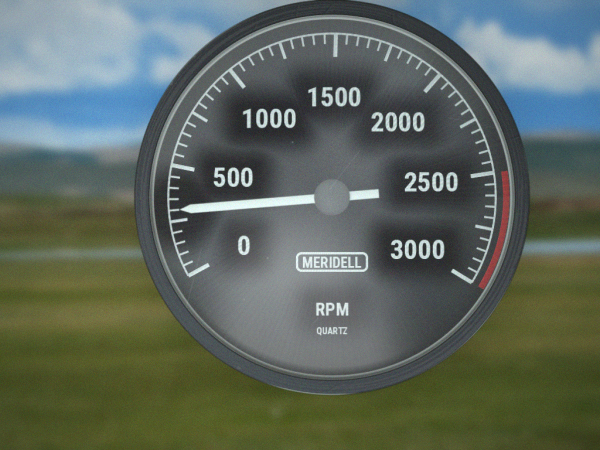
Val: 300 rpm
